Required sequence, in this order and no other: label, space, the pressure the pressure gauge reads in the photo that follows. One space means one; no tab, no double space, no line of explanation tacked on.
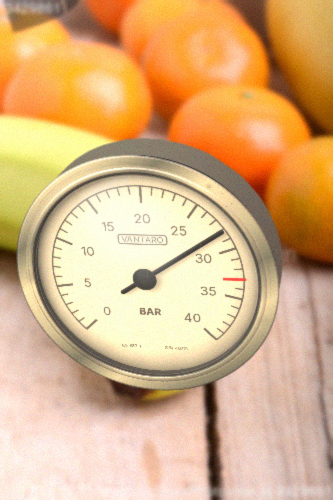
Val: 28 bar
